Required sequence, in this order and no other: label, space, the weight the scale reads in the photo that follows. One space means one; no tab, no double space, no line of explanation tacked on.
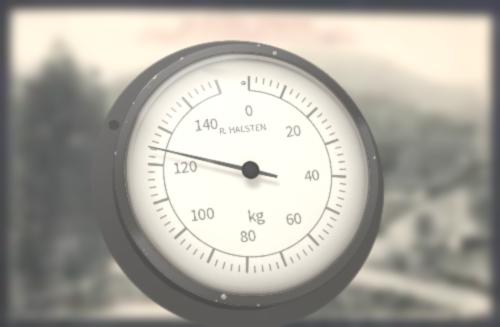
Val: 124 kg
